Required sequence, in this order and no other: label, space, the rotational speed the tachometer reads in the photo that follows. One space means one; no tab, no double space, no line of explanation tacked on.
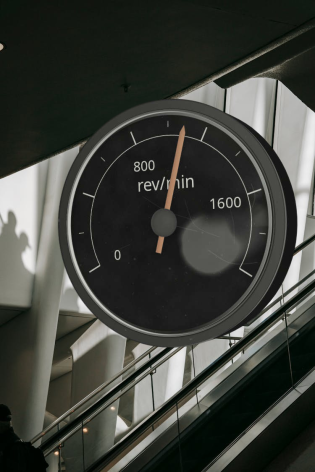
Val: 1100 rpm
